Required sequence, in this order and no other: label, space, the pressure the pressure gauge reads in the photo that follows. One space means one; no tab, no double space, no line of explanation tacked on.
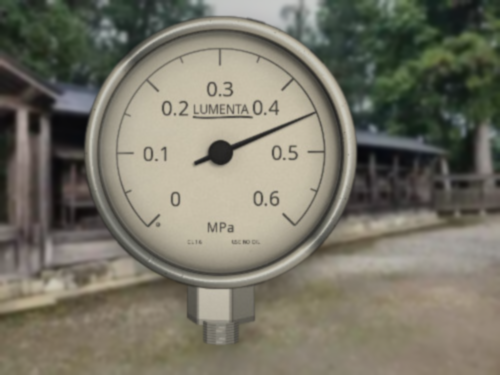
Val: 0.45 MPa
